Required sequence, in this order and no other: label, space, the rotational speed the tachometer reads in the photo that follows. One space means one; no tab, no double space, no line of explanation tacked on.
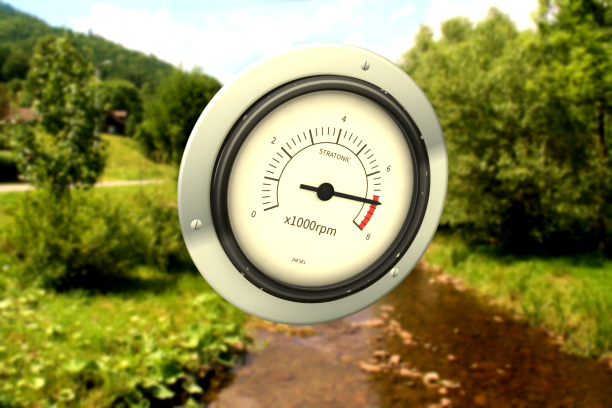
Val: 7000 rpm
